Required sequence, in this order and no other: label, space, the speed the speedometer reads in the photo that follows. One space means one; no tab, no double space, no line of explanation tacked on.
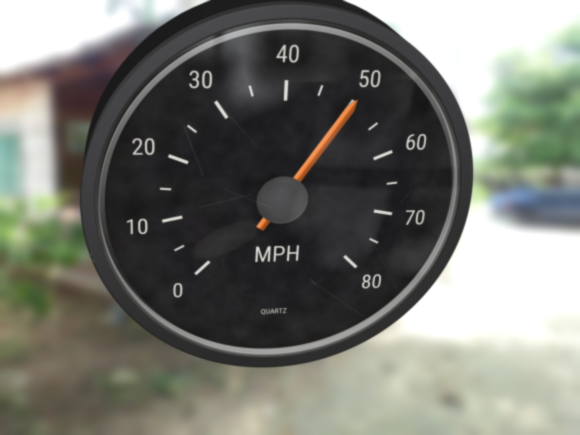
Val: 50 mph
